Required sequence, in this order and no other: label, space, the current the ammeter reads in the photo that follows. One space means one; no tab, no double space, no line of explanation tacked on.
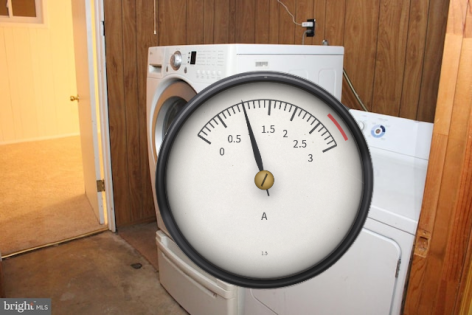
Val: 1 A
